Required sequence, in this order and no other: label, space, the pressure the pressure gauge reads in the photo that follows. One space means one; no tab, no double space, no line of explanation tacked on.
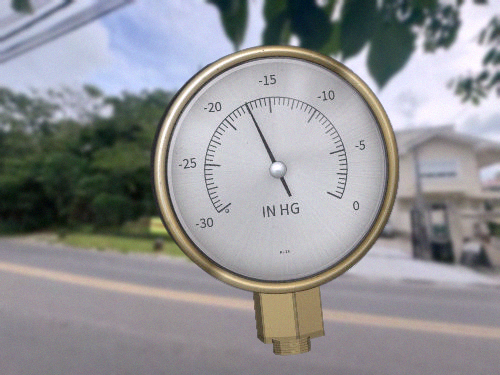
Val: -17.5 inHg
